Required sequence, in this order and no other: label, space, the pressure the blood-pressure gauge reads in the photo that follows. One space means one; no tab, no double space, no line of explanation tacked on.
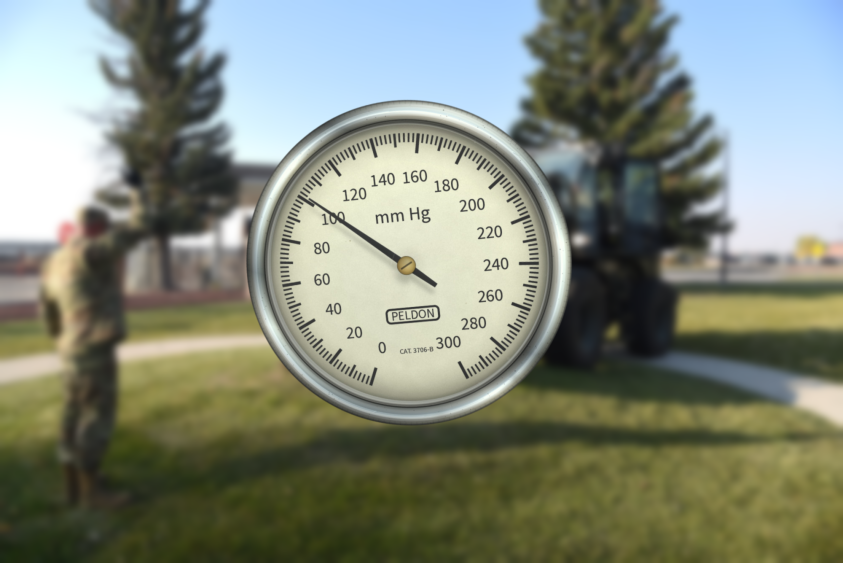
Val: 102 mmHg
